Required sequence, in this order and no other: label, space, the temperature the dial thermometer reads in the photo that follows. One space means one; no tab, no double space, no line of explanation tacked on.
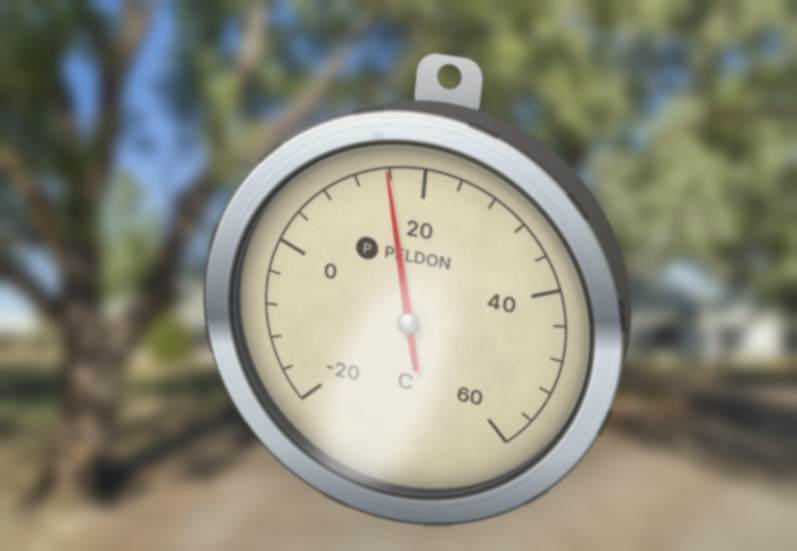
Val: 16 °C
